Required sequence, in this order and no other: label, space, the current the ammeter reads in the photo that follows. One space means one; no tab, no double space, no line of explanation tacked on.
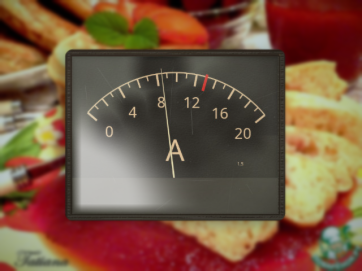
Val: 8.5 A
